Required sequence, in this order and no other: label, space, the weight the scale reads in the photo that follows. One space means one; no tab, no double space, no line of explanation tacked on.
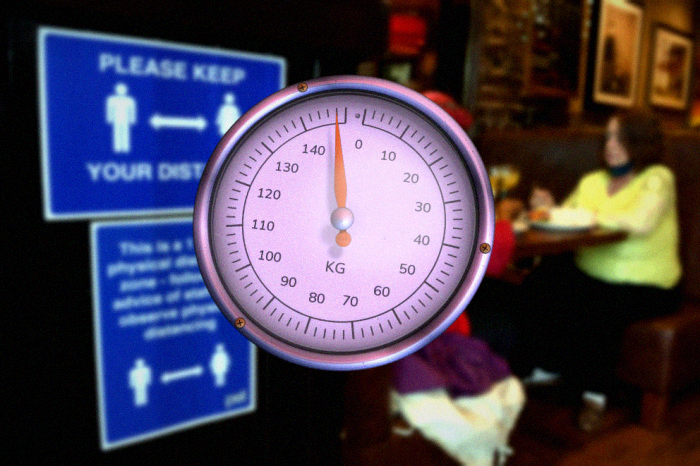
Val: 148 kg
